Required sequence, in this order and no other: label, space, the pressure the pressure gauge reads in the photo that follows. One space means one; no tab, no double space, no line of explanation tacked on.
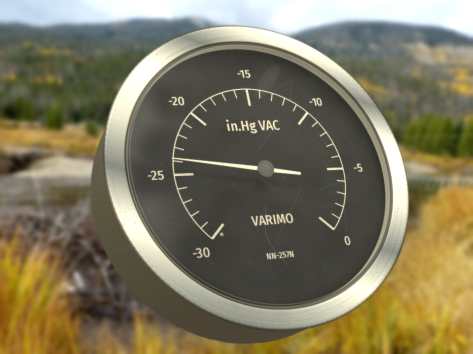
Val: -24 inHg
